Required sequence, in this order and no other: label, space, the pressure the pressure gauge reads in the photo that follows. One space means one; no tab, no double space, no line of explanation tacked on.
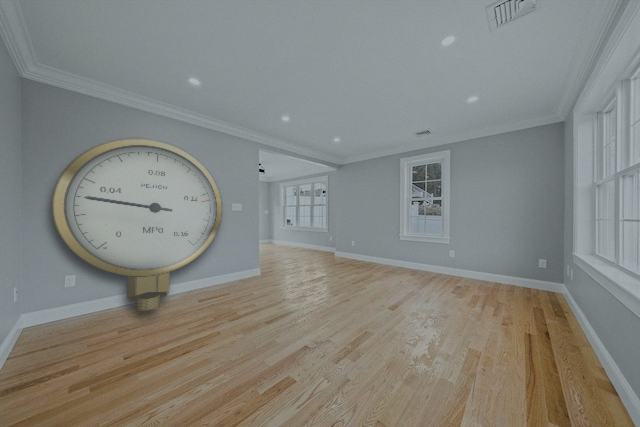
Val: 0.03 MPa
